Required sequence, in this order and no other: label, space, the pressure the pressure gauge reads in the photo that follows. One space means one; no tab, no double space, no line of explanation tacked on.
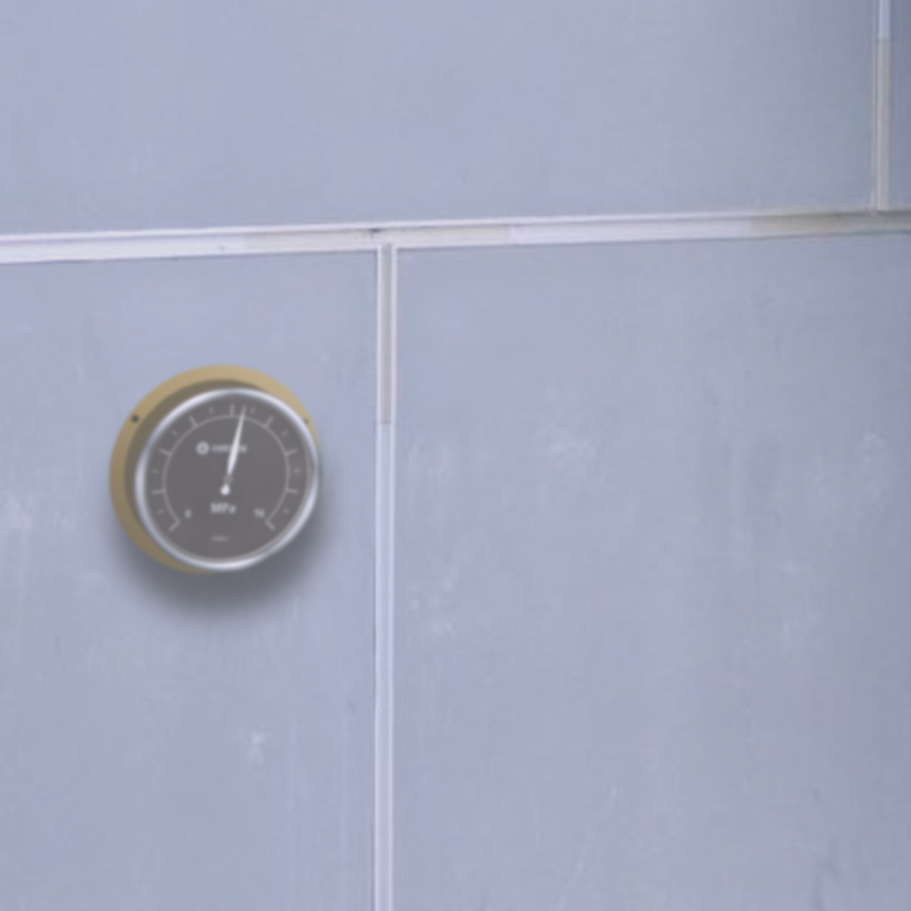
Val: 8.5 MPa
